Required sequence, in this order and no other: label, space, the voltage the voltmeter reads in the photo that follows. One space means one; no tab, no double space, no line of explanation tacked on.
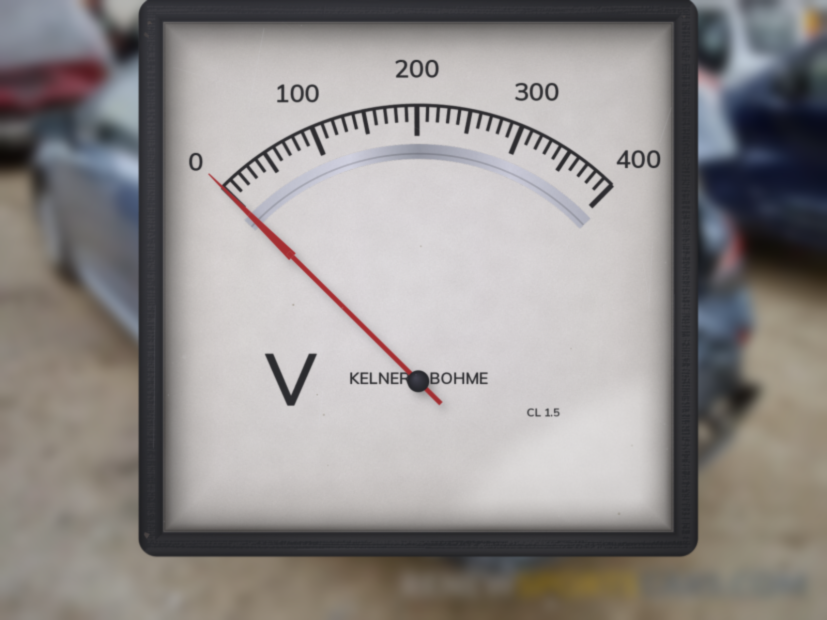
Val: 0 V
